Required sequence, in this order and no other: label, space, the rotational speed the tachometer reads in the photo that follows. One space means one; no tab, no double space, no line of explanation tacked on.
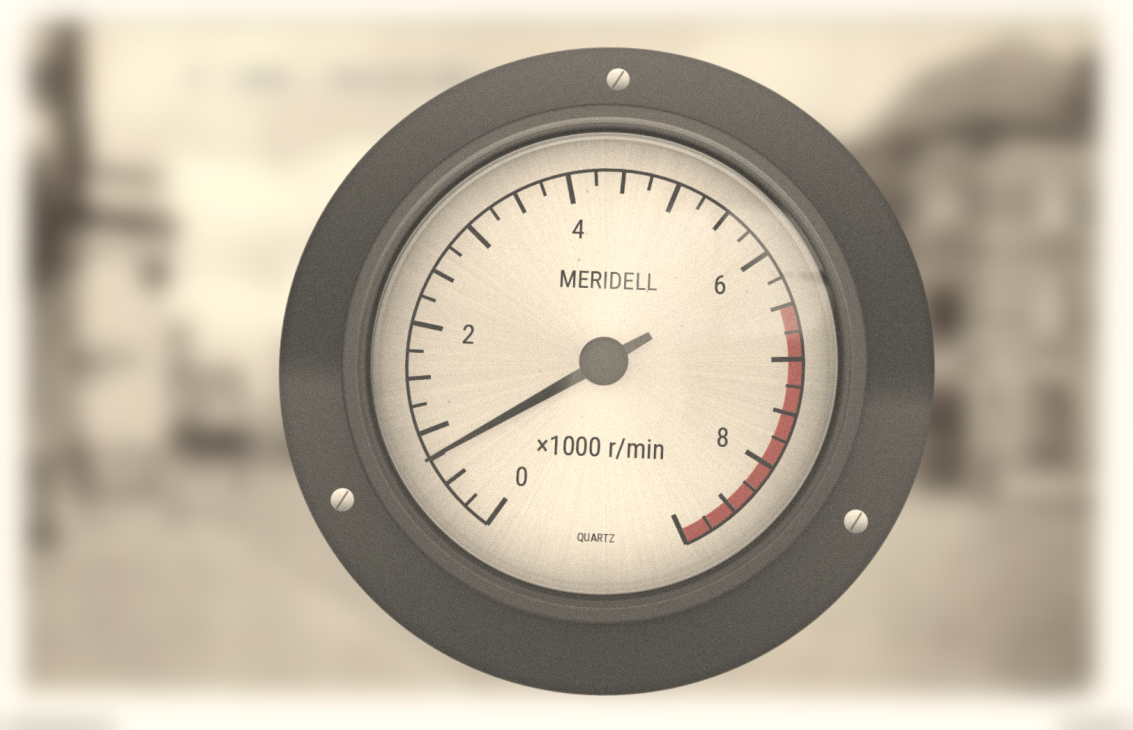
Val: 750 rpm
